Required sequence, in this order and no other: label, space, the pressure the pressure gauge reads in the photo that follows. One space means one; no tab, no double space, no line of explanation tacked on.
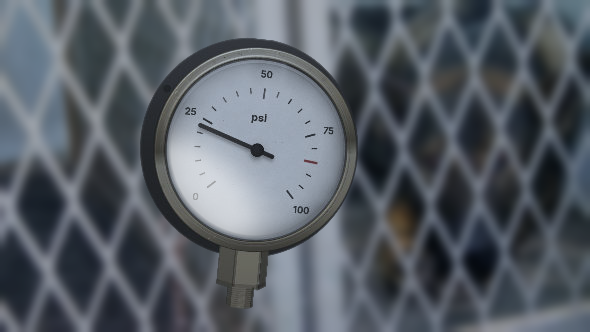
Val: 22.5 psi
